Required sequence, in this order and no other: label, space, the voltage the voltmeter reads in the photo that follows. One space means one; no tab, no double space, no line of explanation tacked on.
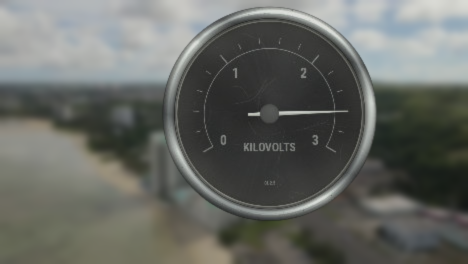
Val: 2.6 kV
